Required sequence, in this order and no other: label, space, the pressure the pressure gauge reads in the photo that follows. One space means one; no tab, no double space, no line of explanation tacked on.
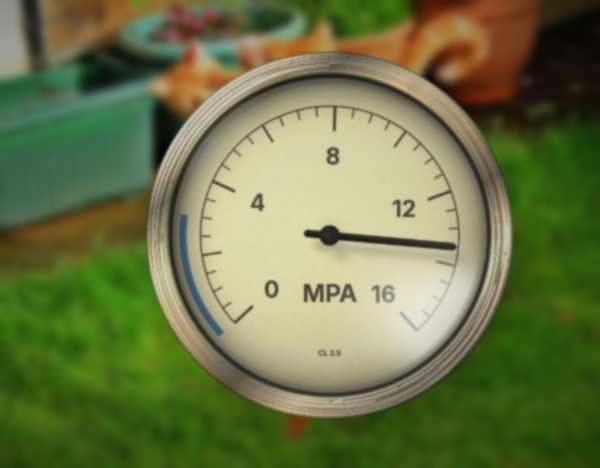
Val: 13.5 MPa
